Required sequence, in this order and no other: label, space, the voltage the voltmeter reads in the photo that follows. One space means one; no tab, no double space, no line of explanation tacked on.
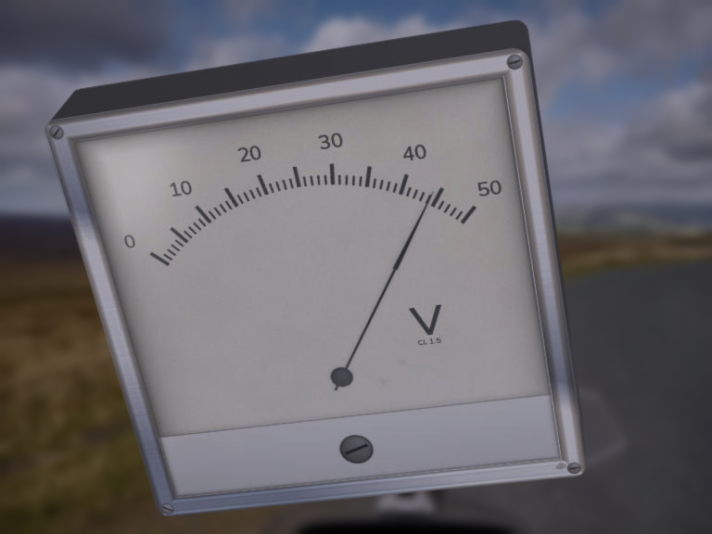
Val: 44 V
